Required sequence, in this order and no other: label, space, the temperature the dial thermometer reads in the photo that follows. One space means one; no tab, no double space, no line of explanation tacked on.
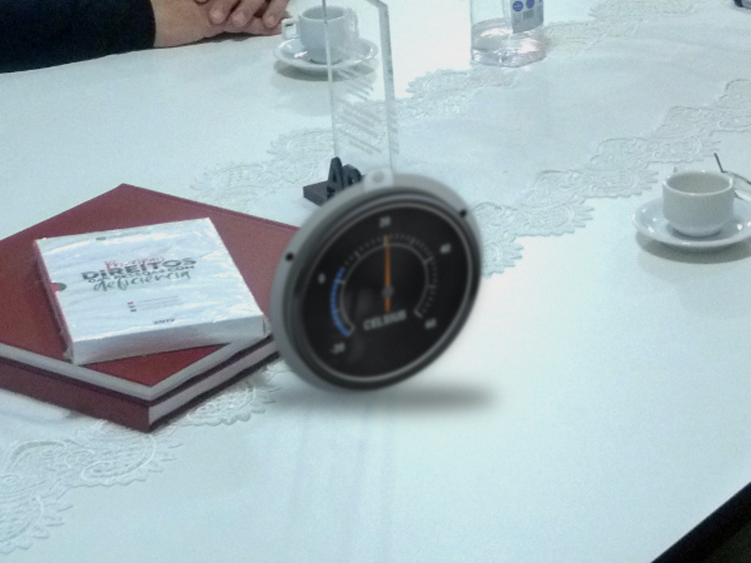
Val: 20 °C
